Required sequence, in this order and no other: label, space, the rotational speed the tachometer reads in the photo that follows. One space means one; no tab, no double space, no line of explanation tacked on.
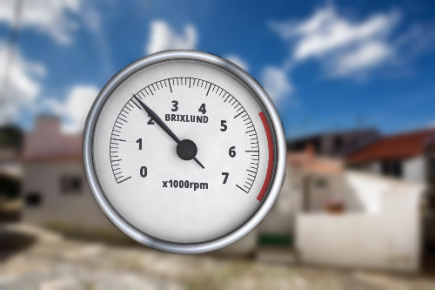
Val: 2100 rpm
